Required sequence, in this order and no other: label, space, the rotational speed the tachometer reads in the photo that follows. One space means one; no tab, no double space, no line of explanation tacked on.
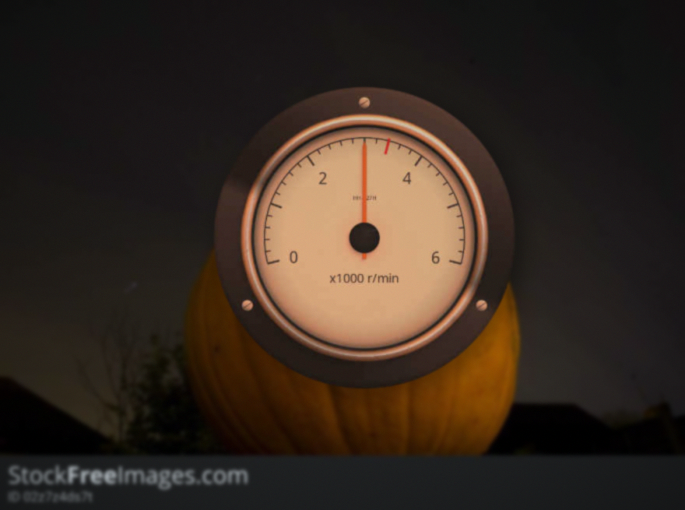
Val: 3000 rpm
